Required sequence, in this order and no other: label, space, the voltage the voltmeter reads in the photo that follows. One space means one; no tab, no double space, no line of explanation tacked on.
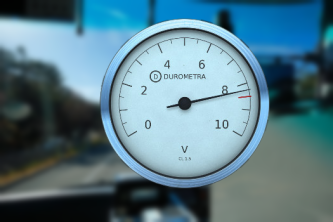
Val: 8.25 V
